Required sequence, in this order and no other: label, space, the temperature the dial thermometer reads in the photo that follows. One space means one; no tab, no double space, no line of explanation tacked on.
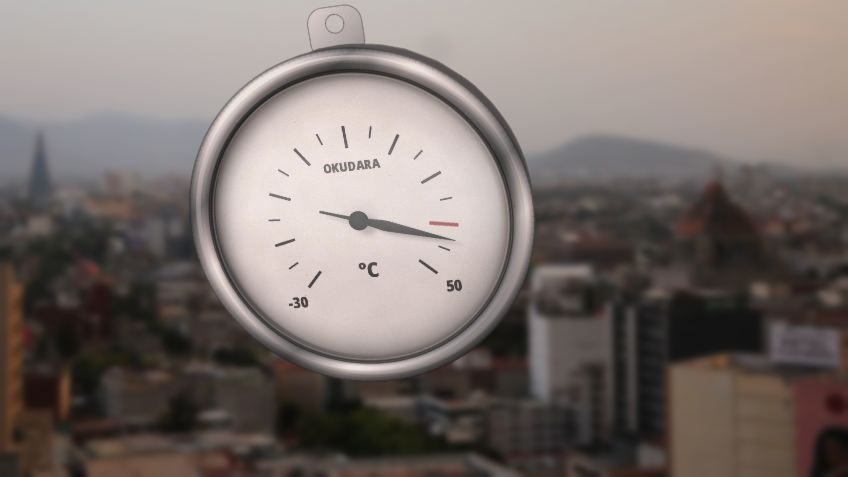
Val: 42.5 °C
